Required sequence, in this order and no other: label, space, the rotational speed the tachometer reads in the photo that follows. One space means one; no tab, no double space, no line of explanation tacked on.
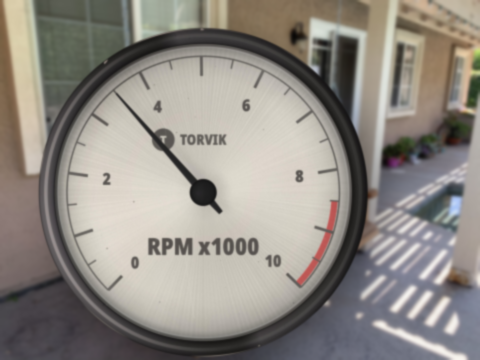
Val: 3500 rpm
